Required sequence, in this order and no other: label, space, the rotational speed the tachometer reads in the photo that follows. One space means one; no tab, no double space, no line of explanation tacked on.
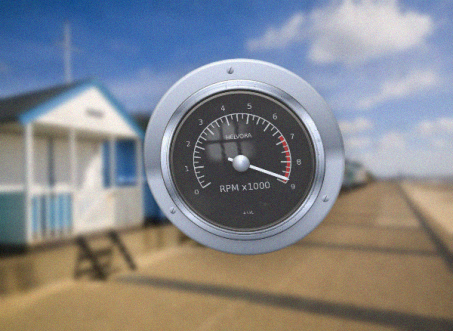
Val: 8750 rpm
